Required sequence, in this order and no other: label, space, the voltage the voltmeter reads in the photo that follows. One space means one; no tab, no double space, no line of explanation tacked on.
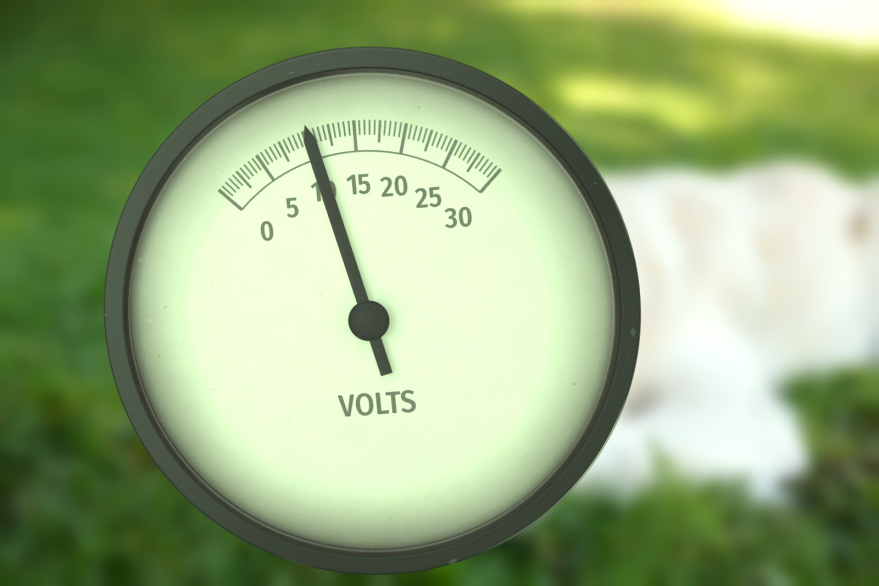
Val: 10.5 V
